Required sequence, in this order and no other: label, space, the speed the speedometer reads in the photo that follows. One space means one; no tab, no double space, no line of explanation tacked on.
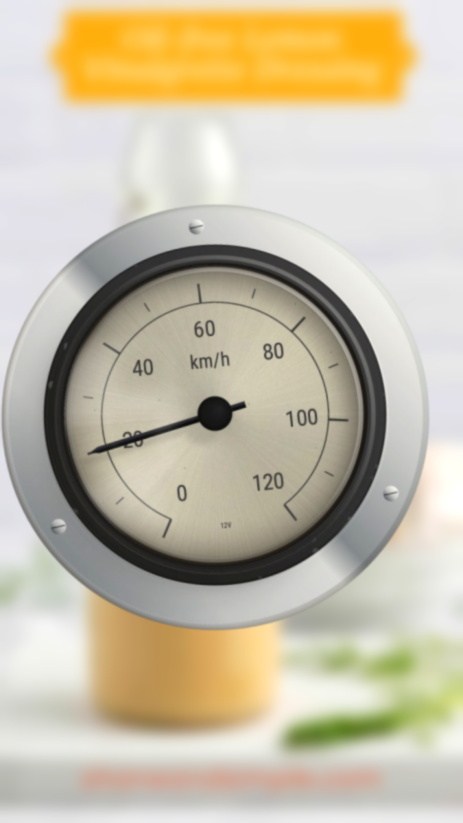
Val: 20 km/h
